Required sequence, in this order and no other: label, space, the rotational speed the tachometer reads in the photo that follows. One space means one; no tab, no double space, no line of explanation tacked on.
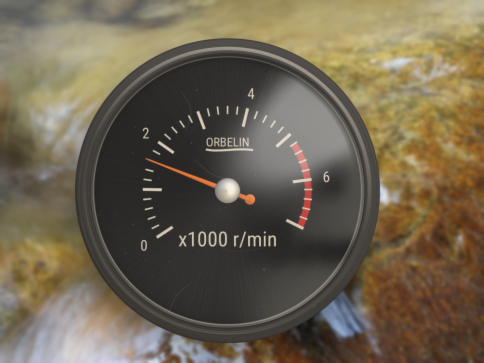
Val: 1600 rpm
